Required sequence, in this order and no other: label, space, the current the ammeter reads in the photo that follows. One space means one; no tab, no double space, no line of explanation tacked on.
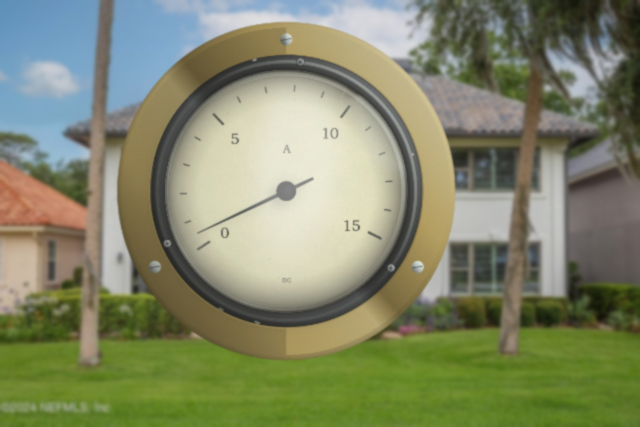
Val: 0.5 A
